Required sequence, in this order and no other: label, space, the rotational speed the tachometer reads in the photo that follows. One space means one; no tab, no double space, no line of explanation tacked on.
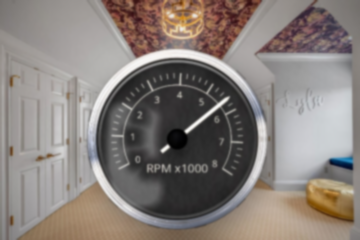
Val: 5600 rpm
